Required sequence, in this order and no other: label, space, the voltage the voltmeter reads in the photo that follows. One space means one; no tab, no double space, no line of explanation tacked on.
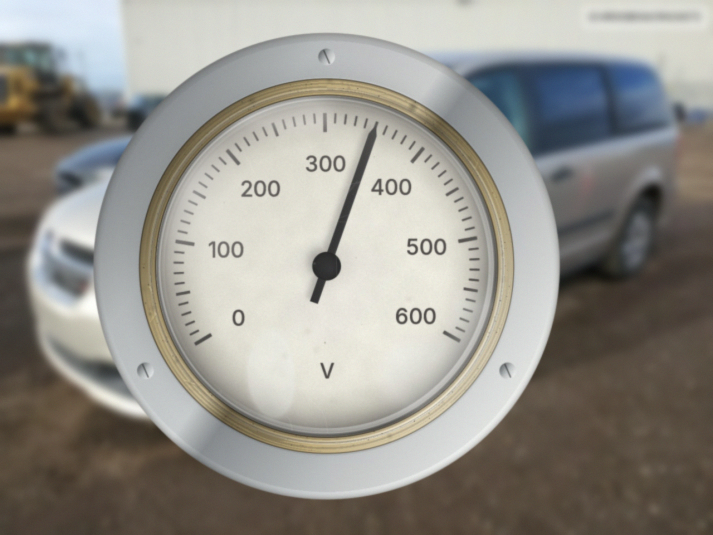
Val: 350 V
